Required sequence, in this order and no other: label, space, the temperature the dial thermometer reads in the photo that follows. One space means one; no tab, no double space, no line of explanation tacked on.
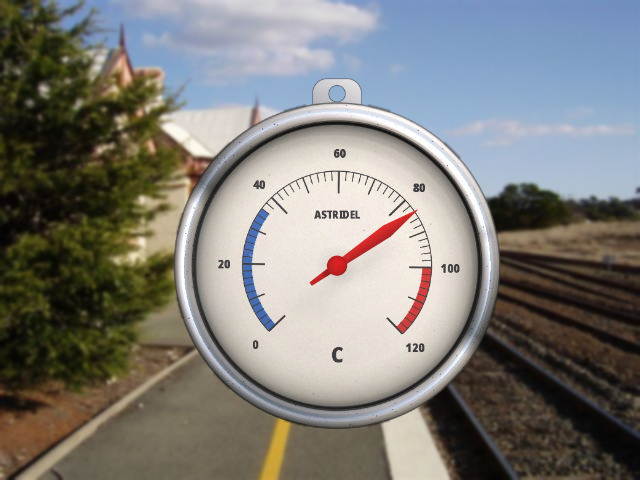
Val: 84 °C
